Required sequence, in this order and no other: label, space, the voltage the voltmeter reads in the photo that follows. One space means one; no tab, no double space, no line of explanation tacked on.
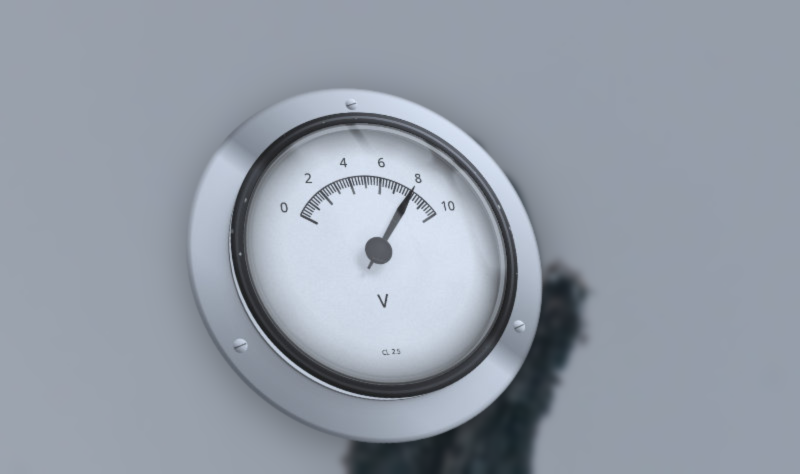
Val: 8 V
